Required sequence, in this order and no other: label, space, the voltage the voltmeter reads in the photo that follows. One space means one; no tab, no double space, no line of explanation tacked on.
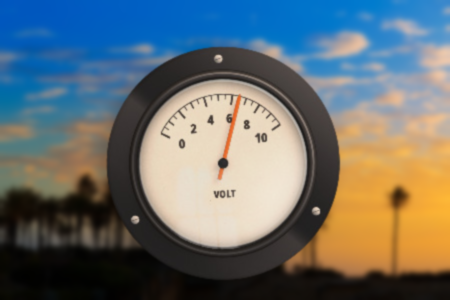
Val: 6.5 V
